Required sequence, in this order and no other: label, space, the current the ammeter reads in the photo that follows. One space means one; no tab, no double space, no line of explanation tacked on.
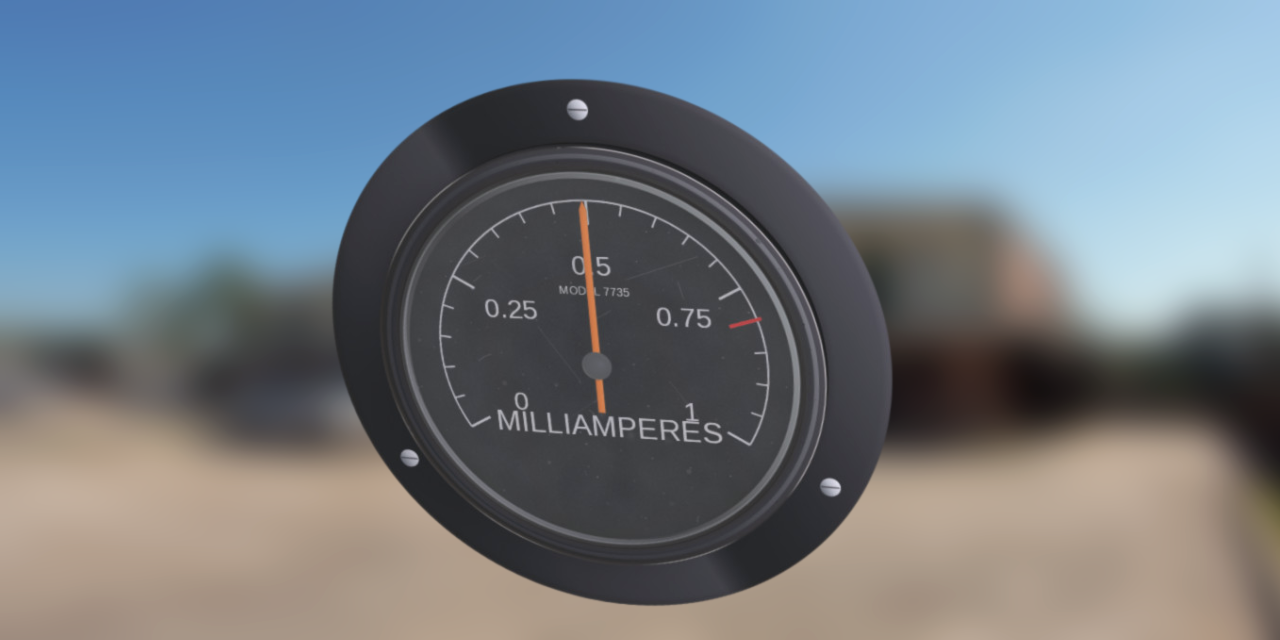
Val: 0.5 mA
